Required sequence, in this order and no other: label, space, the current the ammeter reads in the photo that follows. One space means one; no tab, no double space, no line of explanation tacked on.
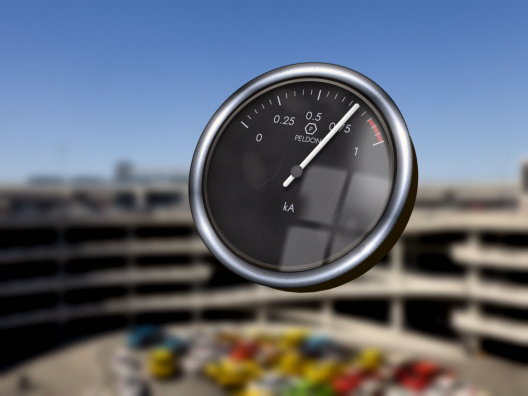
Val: 0.75 kA
